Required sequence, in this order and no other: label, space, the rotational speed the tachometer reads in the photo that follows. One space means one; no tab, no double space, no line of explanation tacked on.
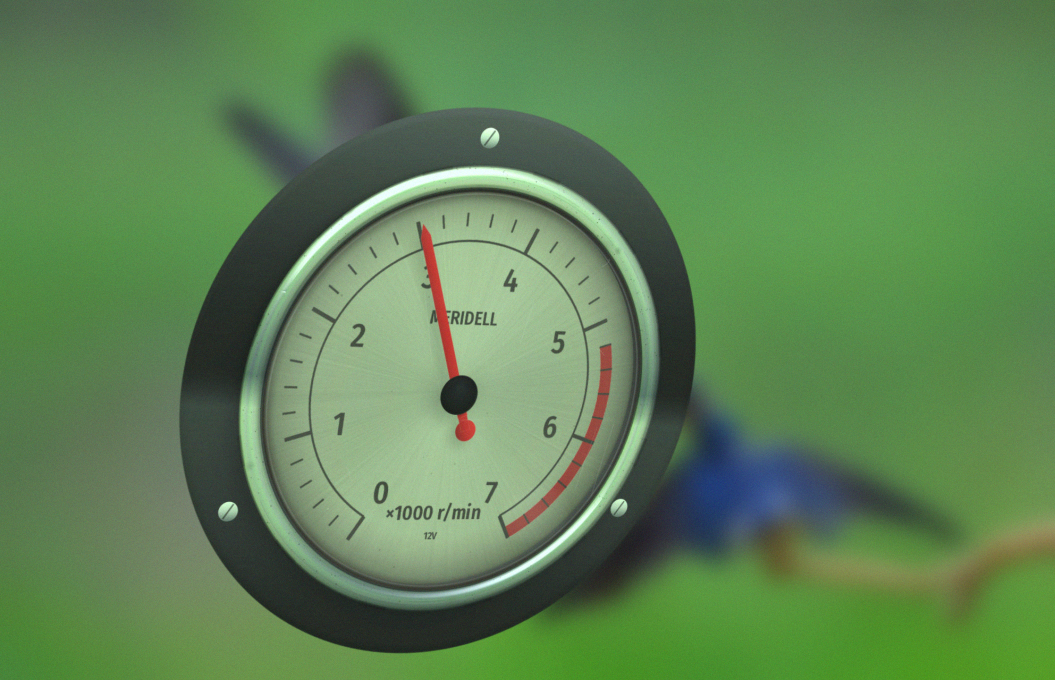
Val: 3000 rpm
